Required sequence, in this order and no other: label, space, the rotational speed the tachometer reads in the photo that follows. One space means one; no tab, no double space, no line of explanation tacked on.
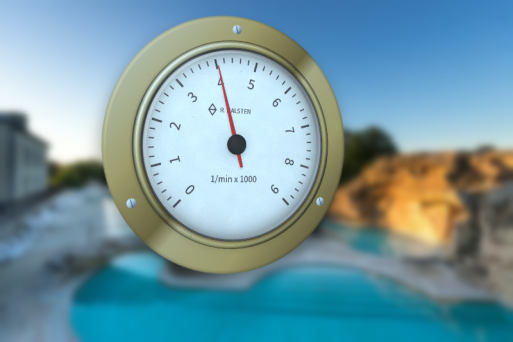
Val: 4000 rpm
